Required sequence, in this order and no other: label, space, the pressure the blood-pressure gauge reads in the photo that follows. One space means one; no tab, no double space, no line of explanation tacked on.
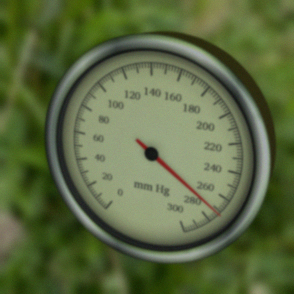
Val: 270 mmHg
